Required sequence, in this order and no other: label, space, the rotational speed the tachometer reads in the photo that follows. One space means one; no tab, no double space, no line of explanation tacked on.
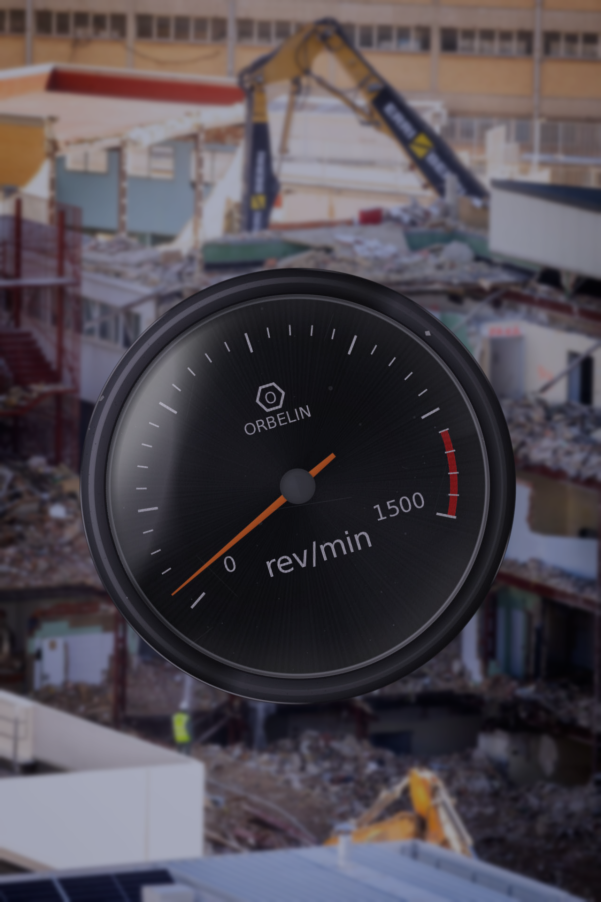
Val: 50 rpm
